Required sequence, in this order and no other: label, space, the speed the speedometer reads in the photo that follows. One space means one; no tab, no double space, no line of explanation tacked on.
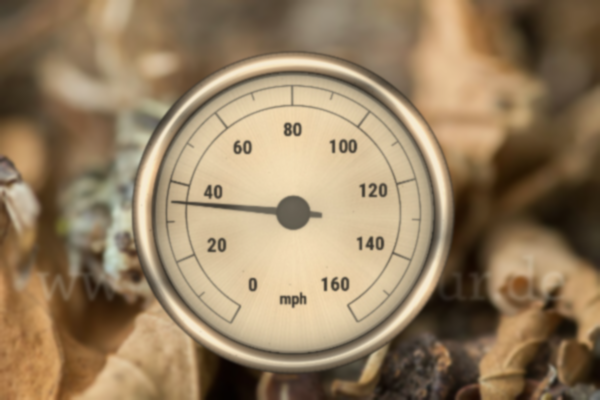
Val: 35 mph
